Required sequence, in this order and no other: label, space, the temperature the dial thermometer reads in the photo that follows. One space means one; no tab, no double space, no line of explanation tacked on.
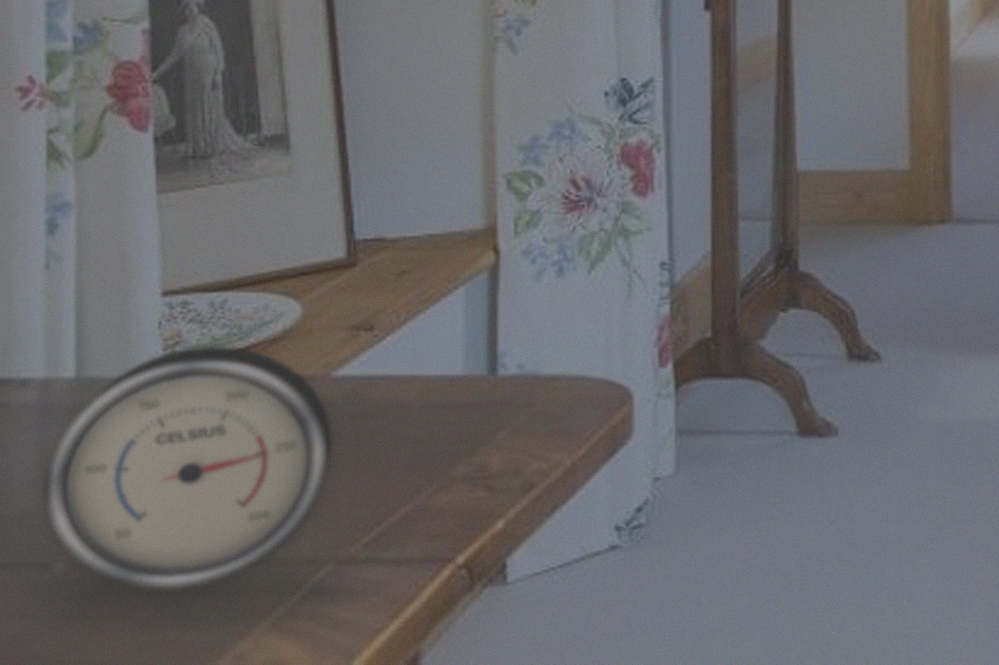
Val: 250 °C
